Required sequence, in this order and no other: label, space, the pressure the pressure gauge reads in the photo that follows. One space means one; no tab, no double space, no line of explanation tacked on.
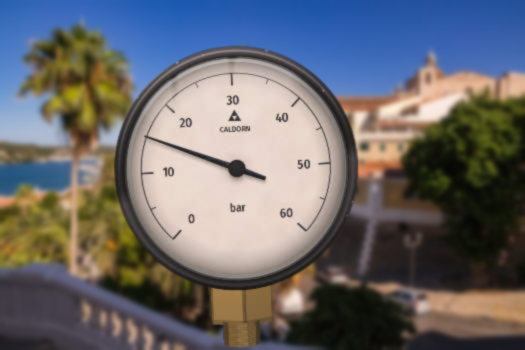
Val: 15 bar
